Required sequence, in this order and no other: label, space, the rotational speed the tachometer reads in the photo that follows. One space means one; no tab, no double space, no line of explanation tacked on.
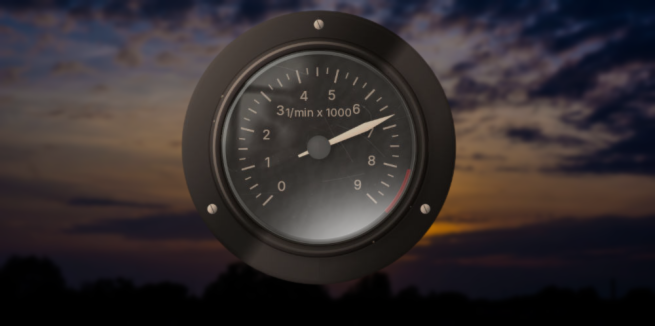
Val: 6750 rpm
